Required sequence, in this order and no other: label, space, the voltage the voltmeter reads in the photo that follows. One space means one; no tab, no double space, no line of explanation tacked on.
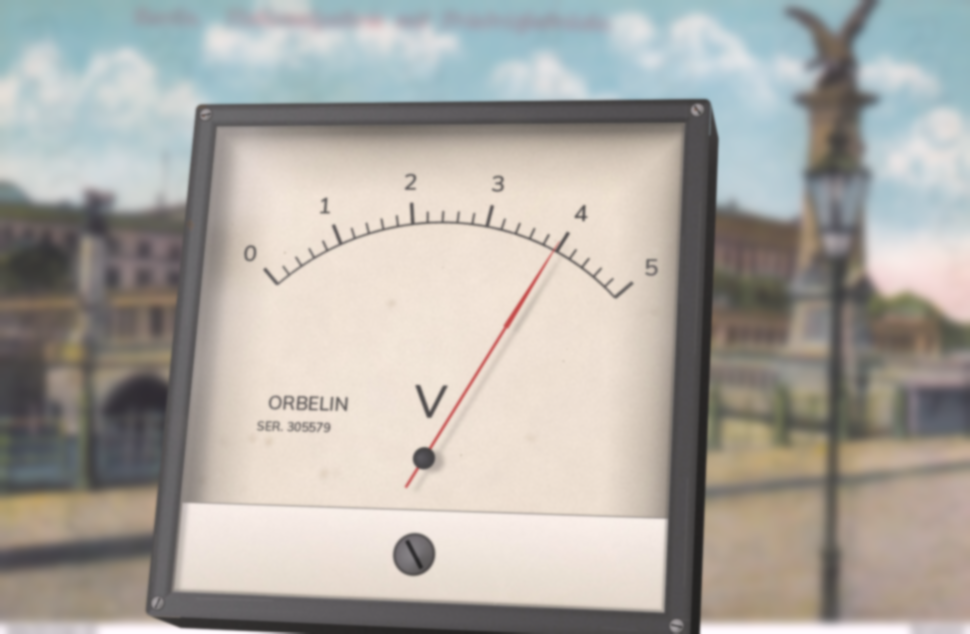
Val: 4 V
